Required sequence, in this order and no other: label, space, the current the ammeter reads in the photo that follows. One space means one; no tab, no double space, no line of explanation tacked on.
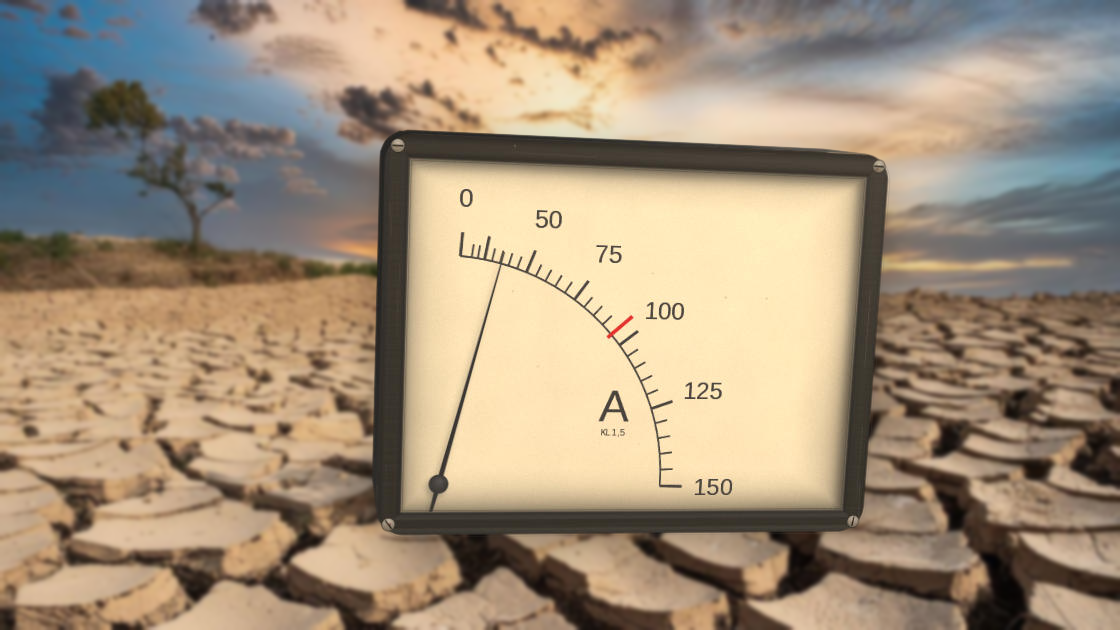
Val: 35 A
